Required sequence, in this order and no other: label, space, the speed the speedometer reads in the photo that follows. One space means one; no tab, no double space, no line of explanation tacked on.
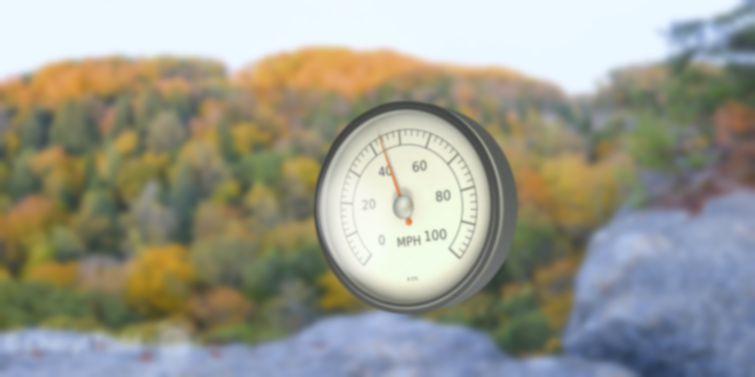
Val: 44 mph
